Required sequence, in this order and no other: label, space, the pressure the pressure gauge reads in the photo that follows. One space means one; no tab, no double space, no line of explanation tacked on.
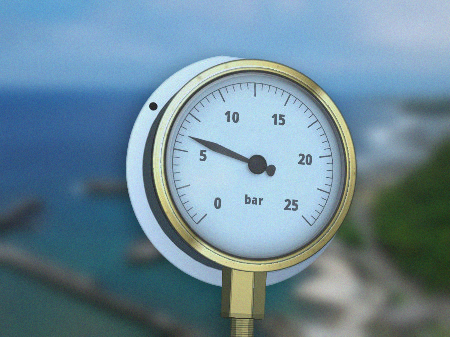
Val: 6 bar
